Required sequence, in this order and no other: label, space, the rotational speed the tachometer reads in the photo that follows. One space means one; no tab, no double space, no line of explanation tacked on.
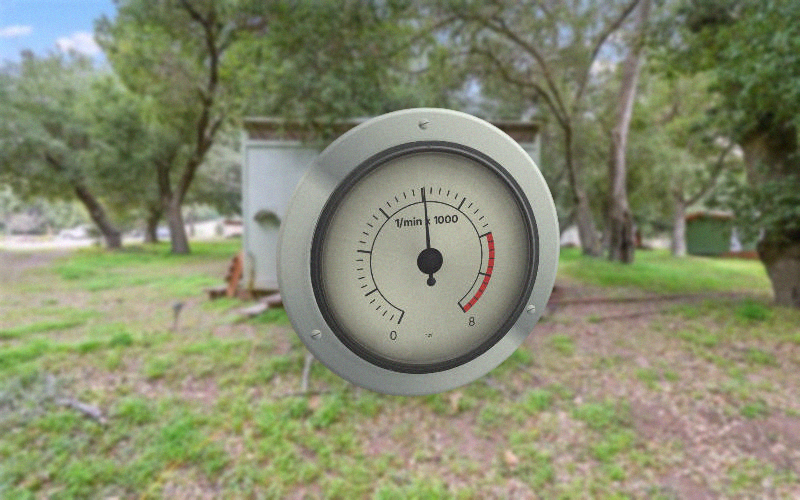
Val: 4000 rpm
